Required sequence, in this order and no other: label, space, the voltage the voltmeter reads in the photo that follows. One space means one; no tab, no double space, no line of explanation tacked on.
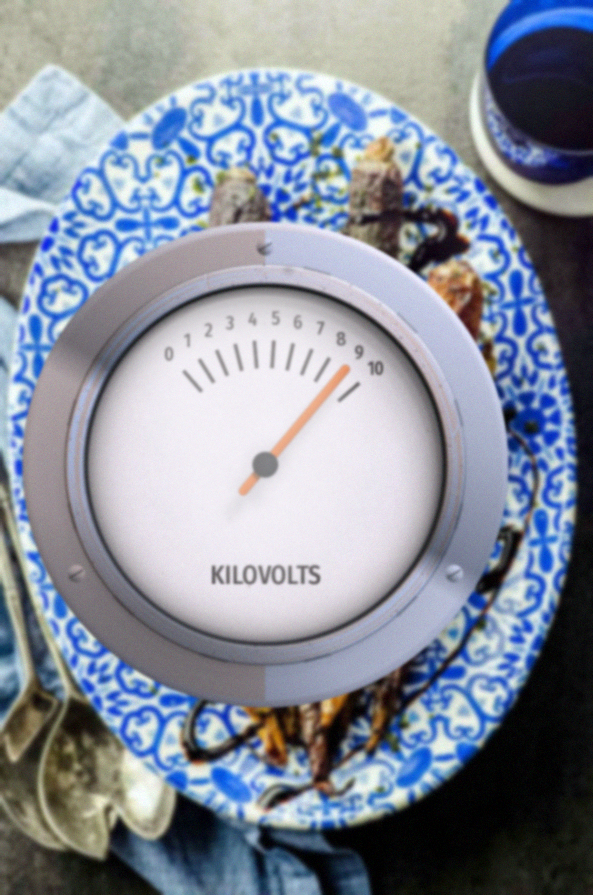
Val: 9 kV
